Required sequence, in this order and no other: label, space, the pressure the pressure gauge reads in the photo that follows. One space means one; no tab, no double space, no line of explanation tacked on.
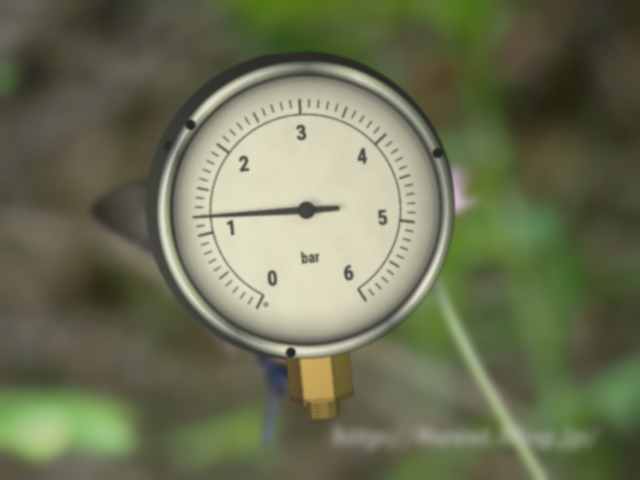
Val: 1.2 bar
